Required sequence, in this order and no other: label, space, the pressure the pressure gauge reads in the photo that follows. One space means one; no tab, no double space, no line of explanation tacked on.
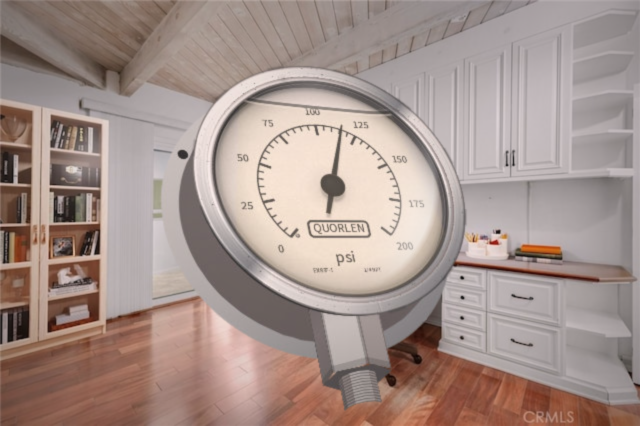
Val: 115 psi
